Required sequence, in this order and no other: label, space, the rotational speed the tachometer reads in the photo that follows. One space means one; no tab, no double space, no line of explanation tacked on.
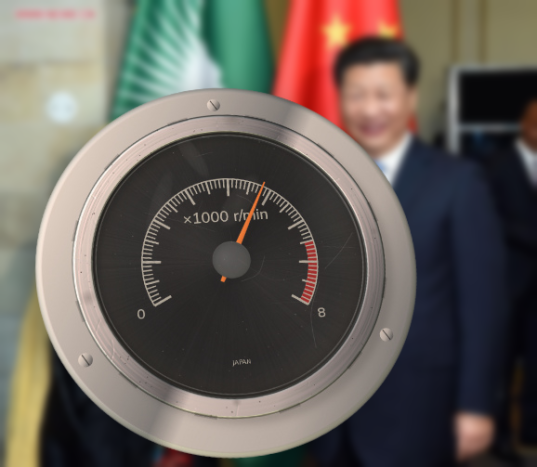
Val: 4800 rpm
